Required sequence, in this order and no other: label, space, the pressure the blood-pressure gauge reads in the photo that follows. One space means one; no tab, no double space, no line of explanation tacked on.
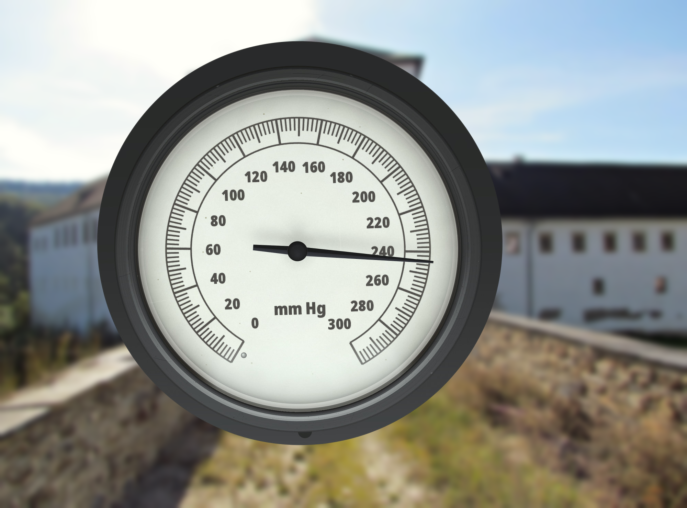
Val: 244 mmHg
